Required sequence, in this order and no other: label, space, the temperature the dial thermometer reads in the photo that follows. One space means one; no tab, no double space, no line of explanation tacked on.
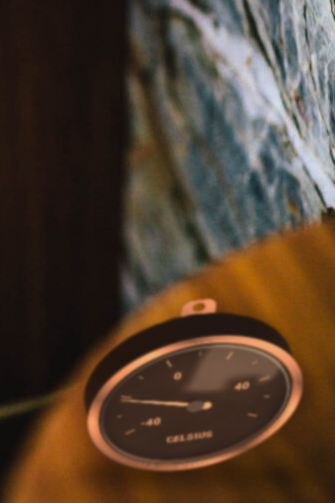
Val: -20 °C
